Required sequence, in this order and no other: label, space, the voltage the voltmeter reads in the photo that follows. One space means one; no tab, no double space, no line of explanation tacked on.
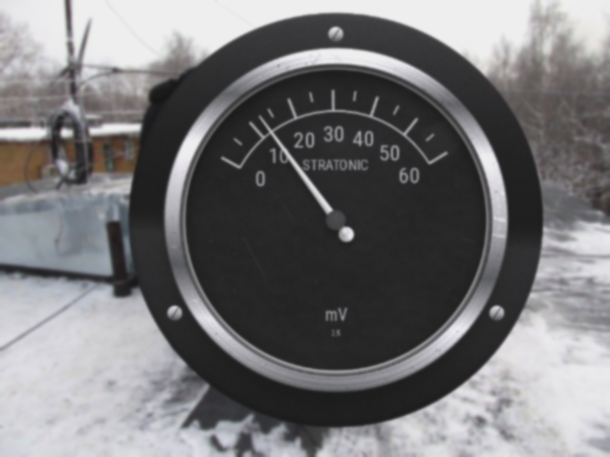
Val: 12.5 mV
